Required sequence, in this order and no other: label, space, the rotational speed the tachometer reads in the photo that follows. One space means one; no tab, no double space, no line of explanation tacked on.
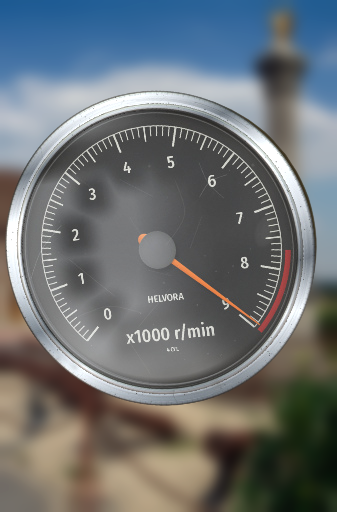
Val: 8900 rpm
